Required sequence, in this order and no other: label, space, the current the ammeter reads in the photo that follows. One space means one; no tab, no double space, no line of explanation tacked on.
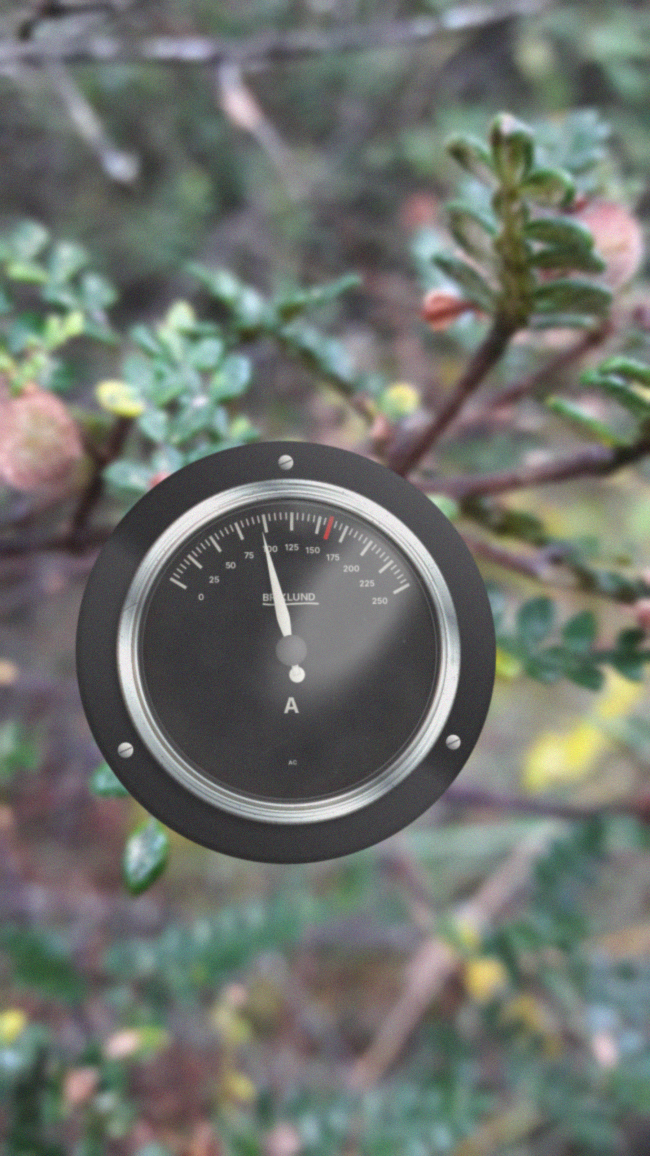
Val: 95 A
